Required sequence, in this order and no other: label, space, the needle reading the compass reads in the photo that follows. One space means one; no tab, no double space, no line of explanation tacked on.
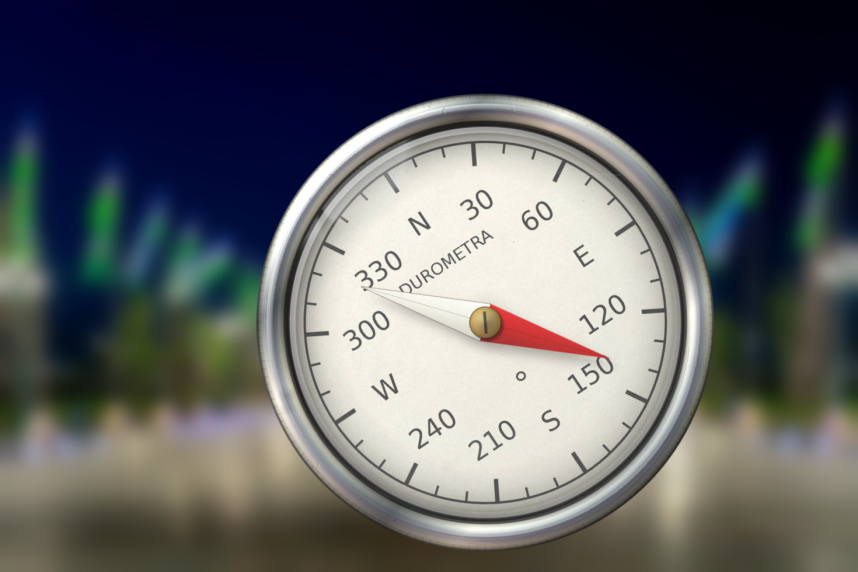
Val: 140 °
